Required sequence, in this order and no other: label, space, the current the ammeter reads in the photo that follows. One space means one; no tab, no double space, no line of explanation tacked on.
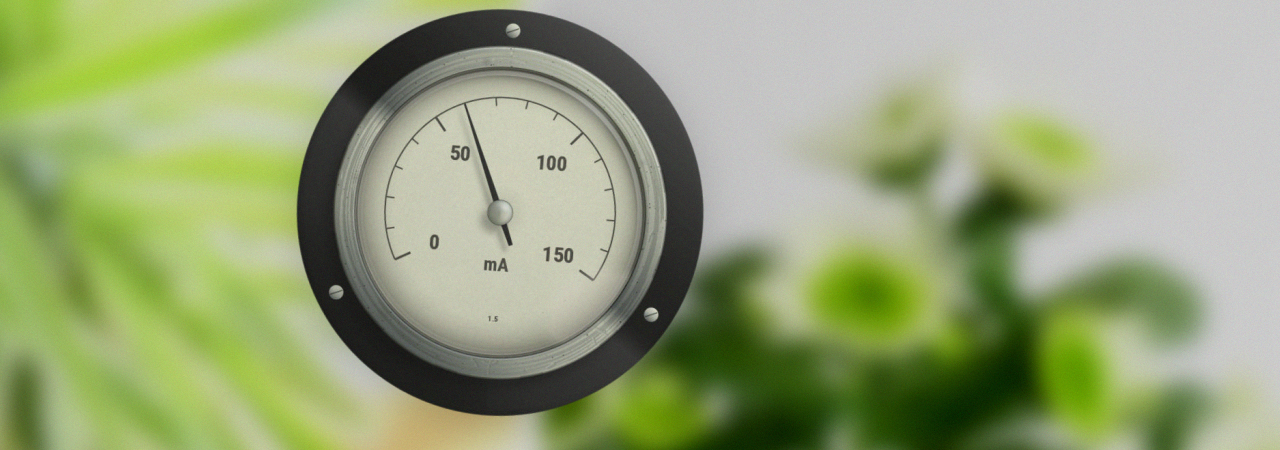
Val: 60 mA
